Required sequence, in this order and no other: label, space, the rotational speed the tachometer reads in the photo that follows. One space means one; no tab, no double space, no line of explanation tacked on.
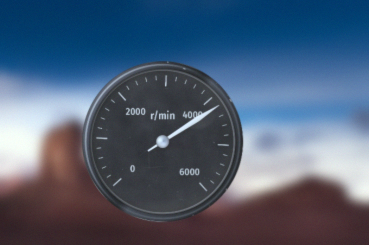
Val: 4200 rpm
